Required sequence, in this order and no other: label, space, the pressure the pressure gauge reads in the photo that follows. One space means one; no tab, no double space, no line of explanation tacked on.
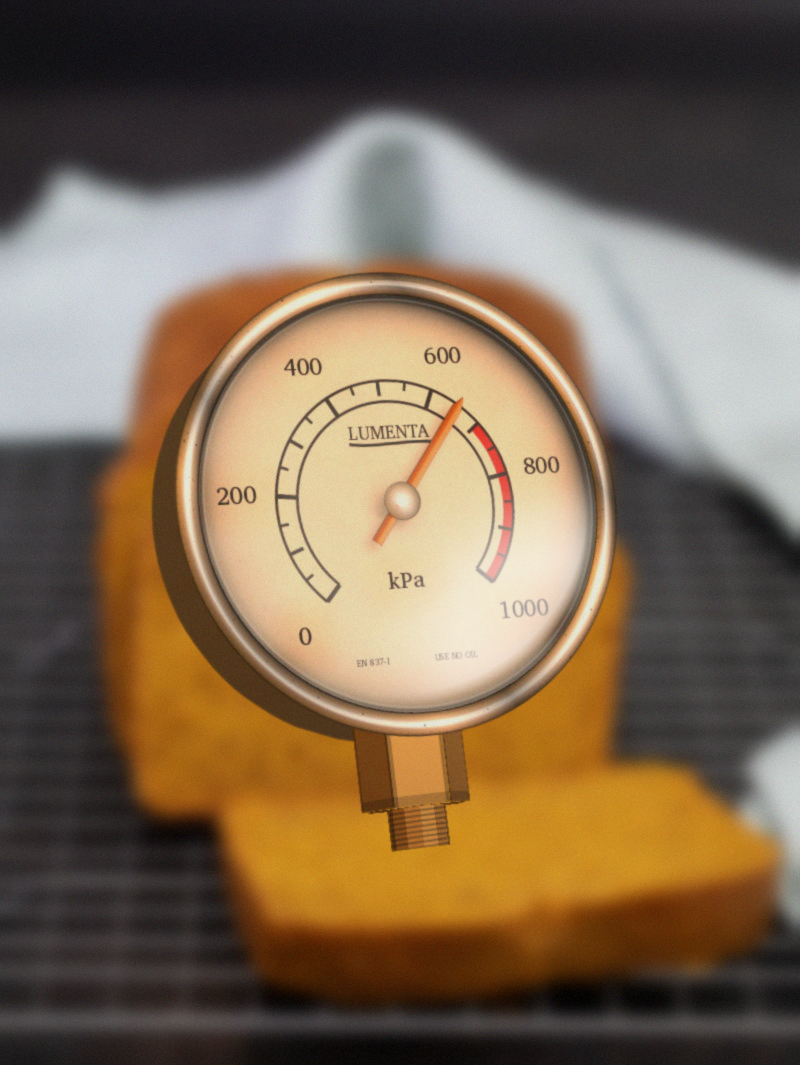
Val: 650 kPa
